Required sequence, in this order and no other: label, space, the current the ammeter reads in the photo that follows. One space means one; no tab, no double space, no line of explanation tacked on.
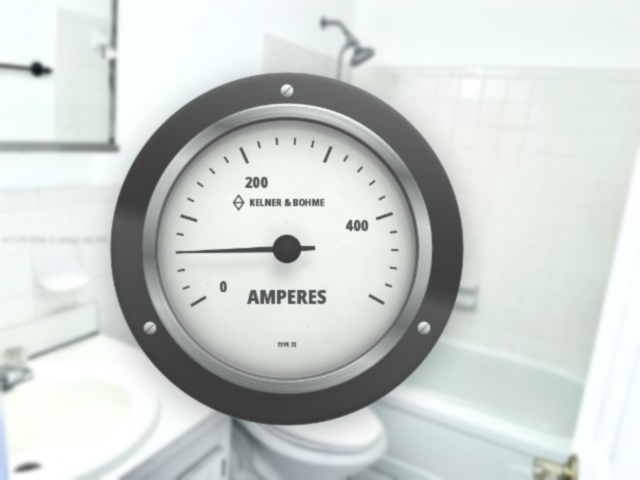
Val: 60 A
